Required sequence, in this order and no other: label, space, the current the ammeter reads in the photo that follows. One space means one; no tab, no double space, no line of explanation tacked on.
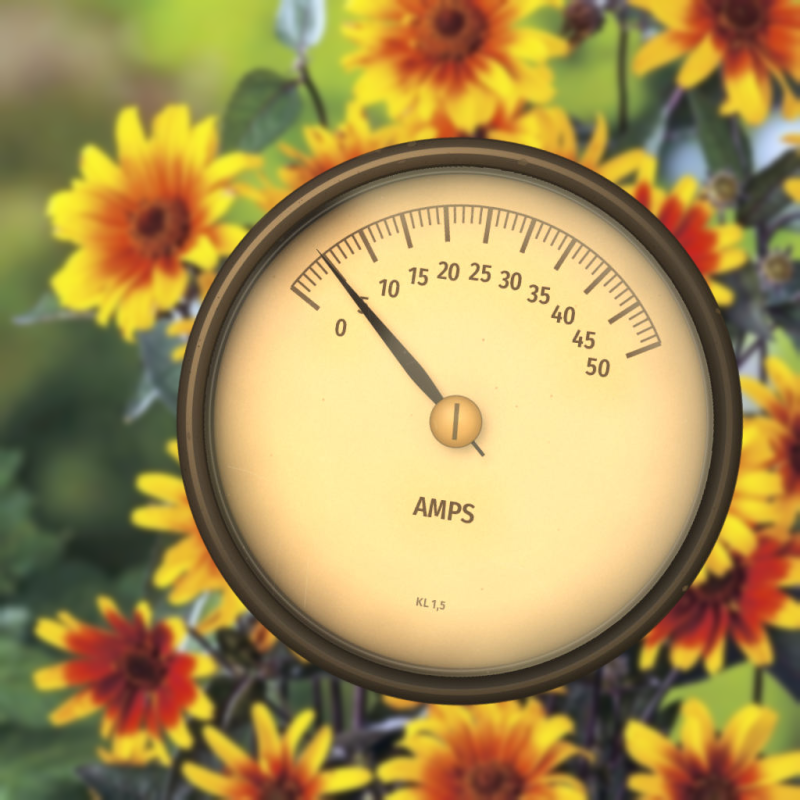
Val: 5 A
